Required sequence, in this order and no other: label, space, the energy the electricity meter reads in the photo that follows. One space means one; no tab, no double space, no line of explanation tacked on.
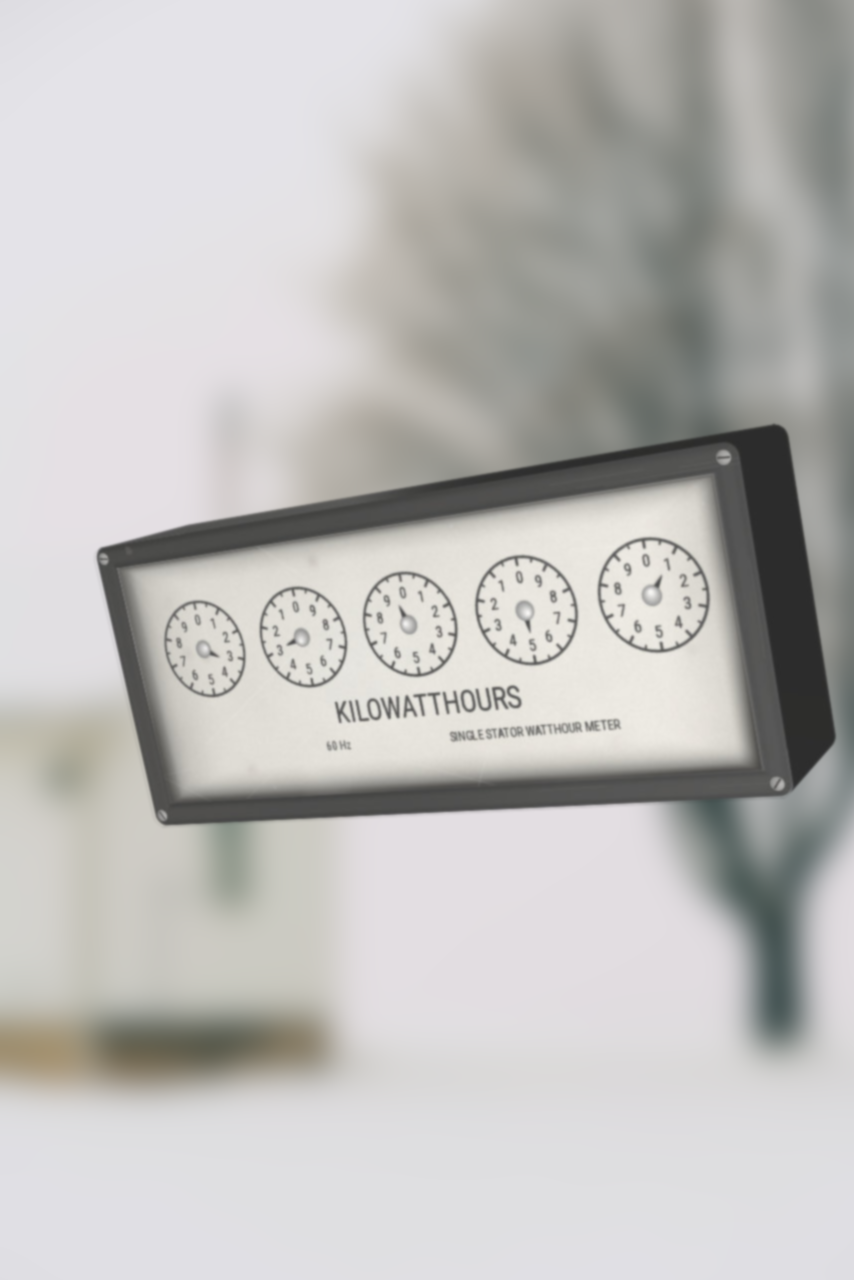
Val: 32951 kWh
